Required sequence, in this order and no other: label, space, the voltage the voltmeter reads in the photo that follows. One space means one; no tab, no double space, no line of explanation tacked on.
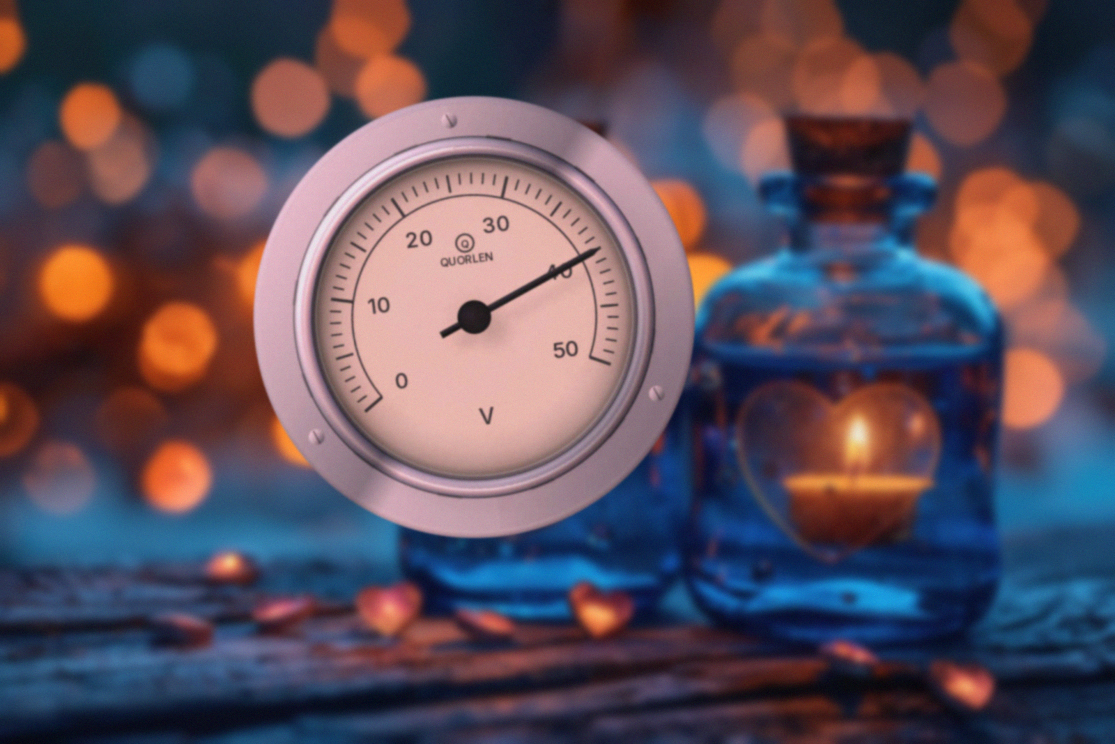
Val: 40 V
